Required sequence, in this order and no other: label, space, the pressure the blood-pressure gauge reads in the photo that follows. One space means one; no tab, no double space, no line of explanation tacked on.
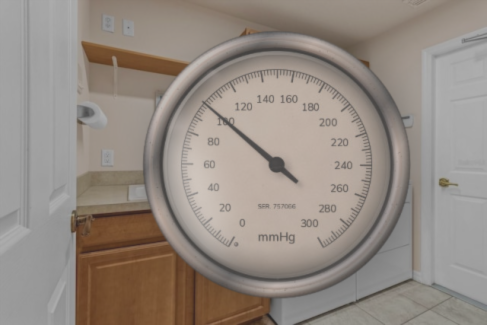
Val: 100 mmHg
